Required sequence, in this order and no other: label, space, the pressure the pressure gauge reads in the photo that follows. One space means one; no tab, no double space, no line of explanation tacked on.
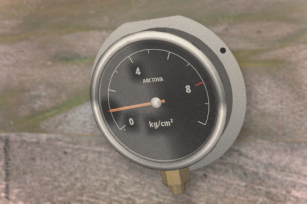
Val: 1 kg/cm²
